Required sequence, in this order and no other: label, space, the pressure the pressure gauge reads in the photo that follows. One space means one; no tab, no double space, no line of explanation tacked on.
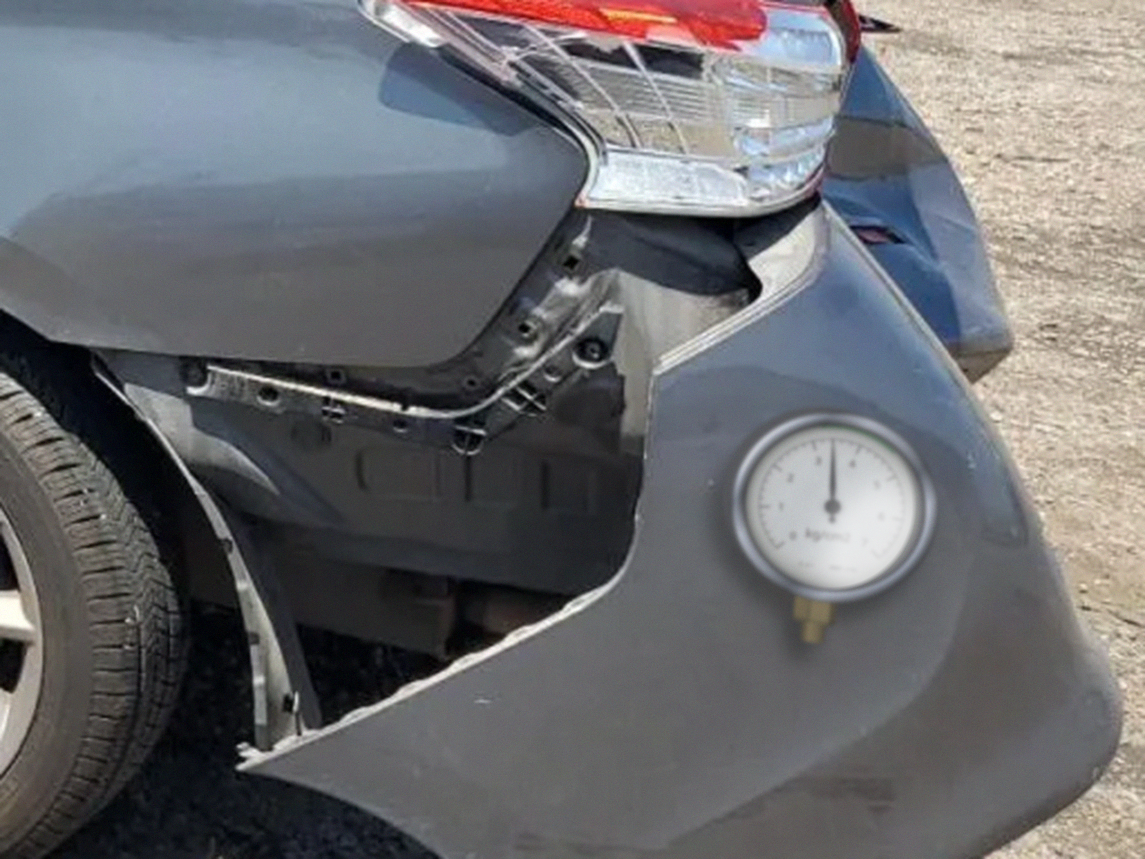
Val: 3.4 kg/cm²
